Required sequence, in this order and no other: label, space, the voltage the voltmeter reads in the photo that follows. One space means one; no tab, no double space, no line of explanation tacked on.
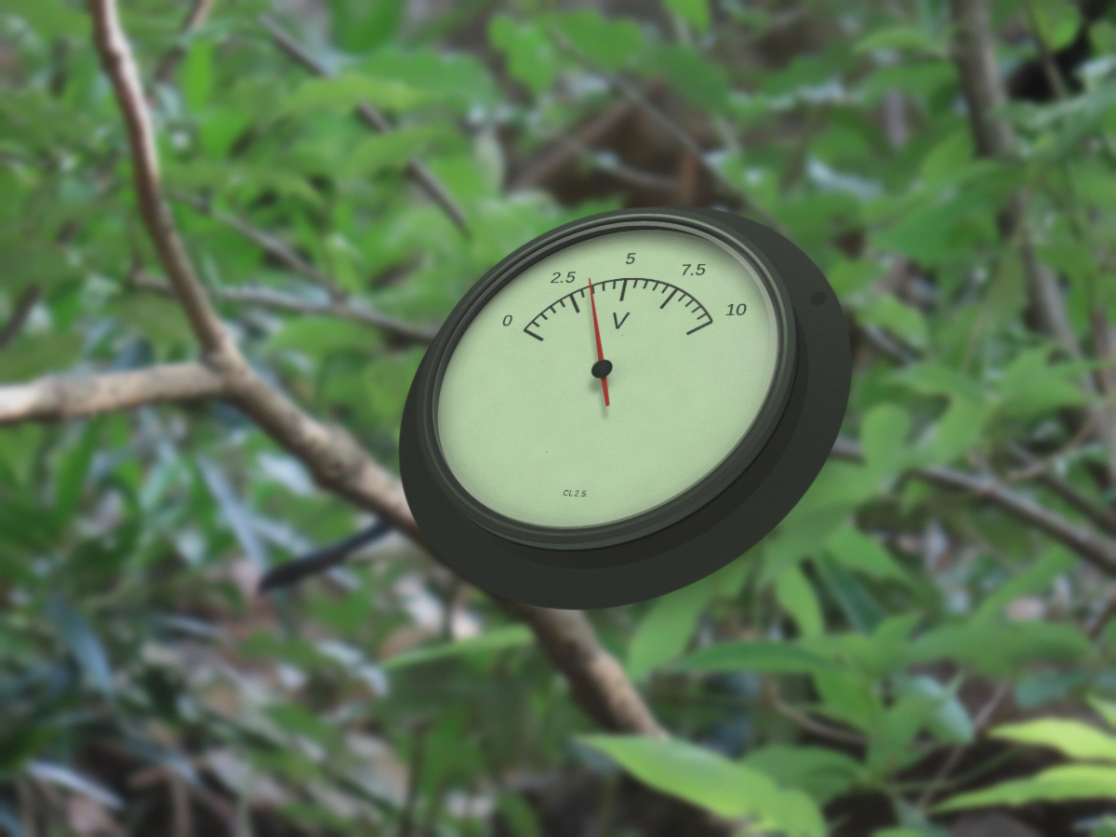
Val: 3.5 V
